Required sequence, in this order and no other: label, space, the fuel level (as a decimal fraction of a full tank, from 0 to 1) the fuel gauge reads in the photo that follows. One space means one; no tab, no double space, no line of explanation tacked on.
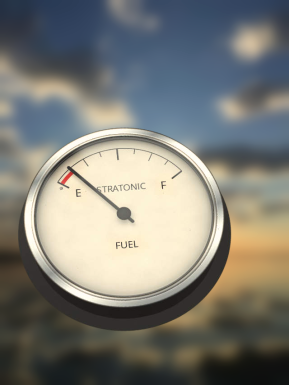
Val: 0.125
